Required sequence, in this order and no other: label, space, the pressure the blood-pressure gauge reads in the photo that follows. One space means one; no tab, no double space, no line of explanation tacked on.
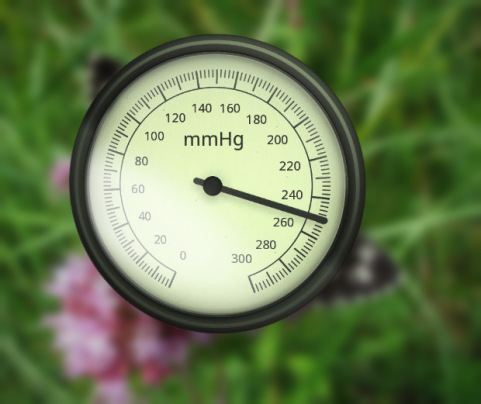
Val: 250 mmHg
